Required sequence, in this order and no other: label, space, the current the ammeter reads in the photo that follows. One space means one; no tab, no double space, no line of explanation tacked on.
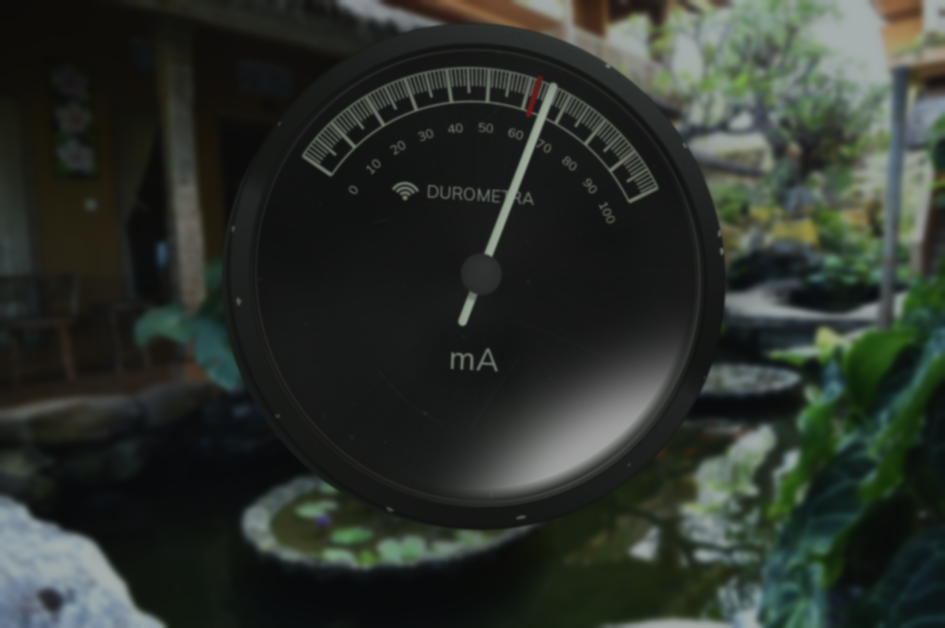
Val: 65 mA
